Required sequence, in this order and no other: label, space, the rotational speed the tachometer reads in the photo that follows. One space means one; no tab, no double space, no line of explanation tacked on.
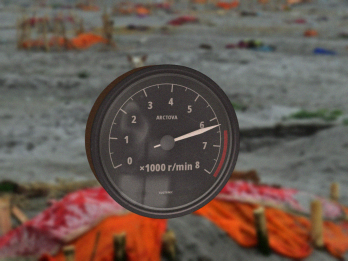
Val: 6250 rpm
